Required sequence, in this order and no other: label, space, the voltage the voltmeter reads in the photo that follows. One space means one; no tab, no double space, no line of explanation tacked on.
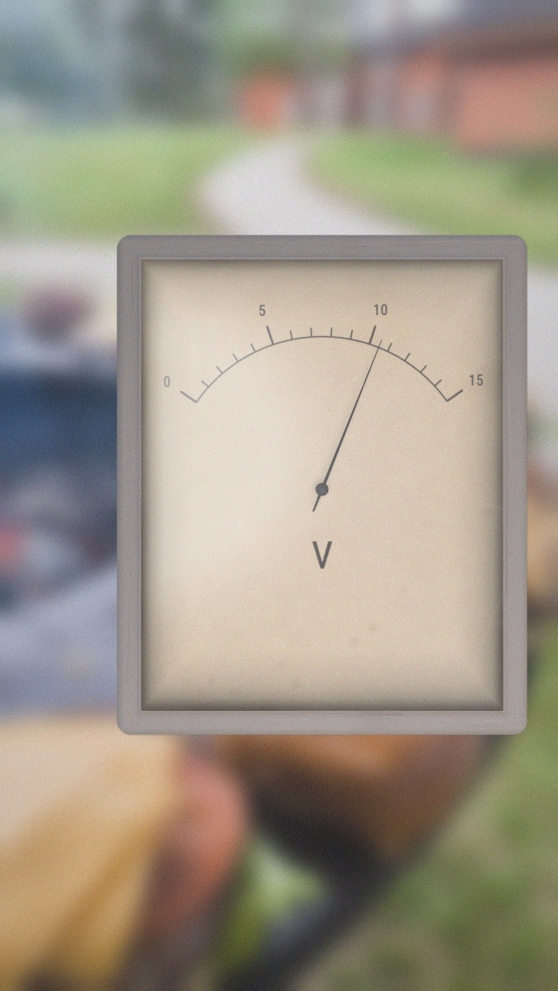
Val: 10.5 V
